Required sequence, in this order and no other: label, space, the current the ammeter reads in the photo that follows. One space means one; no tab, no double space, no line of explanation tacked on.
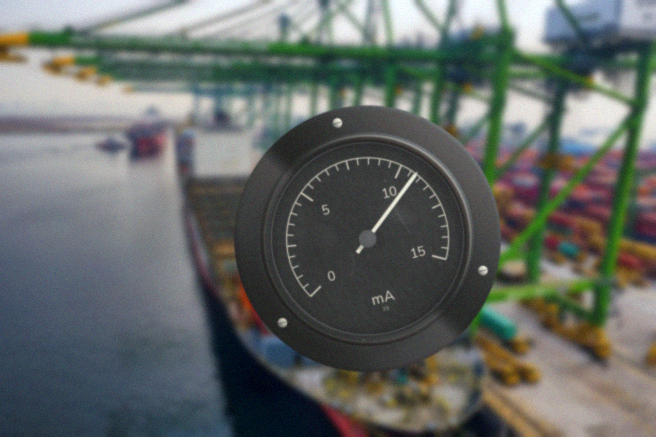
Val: 10.75 mA
